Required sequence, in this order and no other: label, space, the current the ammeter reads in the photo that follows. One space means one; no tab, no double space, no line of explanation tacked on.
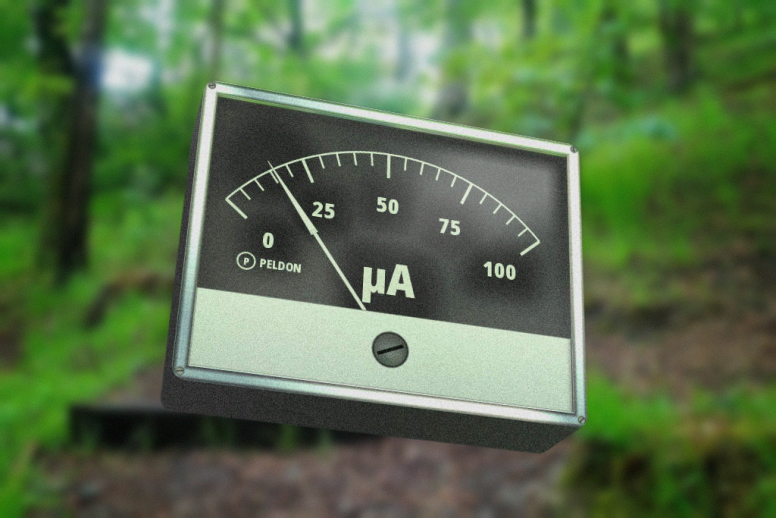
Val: 15 µA
